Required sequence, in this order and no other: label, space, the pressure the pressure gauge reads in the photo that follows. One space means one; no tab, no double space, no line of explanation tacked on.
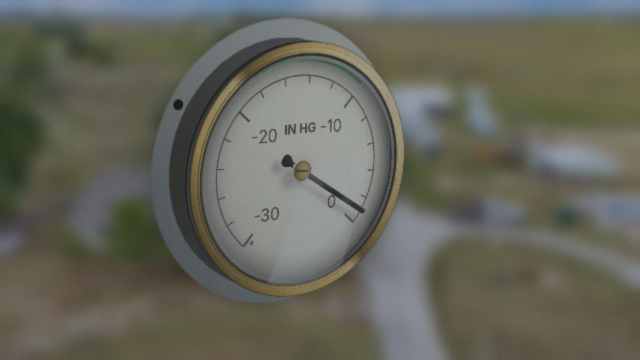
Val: -1 inHg
